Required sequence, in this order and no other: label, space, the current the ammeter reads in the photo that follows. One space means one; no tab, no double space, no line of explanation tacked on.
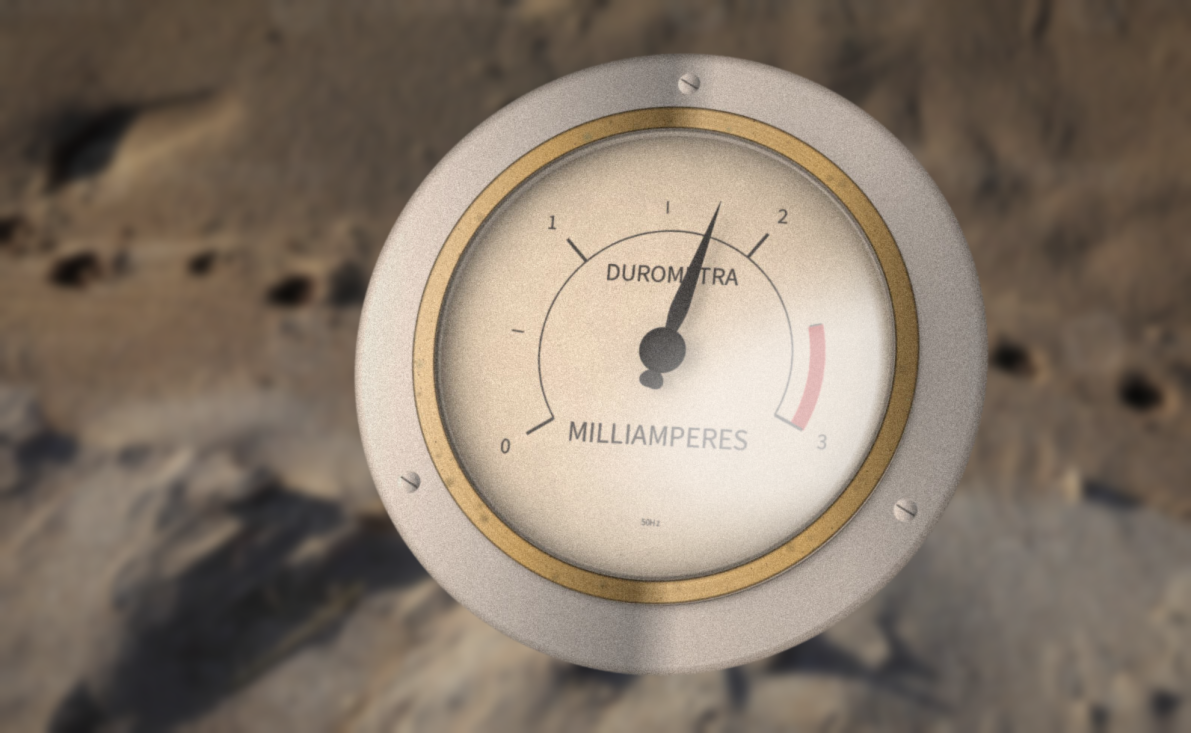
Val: 1.75 mA
